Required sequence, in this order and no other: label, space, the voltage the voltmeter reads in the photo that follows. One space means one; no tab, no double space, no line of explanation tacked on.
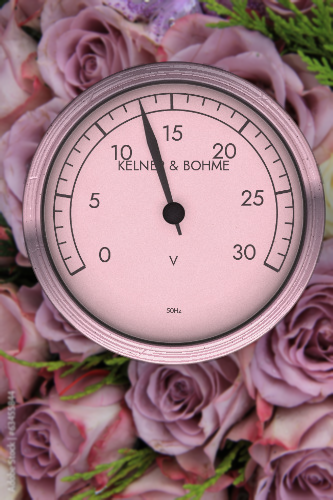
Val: 13 V
